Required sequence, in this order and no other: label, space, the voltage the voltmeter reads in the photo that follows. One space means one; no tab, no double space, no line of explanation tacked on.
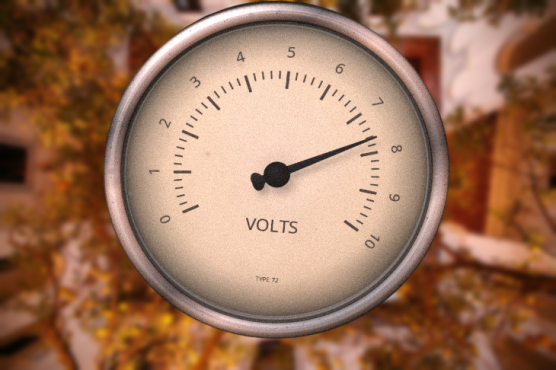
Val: 7.6 V
